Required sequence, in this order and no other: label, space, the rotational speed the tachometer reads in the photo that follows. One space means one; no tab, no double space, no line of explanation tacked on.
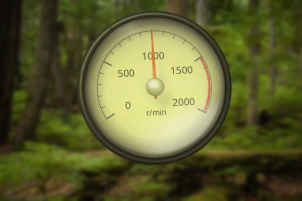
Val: 1000 rpm
